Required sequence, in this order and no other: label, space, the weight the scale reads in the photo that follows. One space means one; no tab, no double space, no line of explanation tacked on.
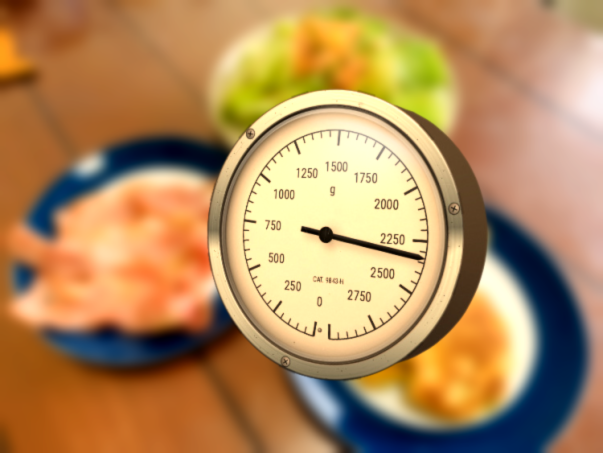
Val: 2325 g
